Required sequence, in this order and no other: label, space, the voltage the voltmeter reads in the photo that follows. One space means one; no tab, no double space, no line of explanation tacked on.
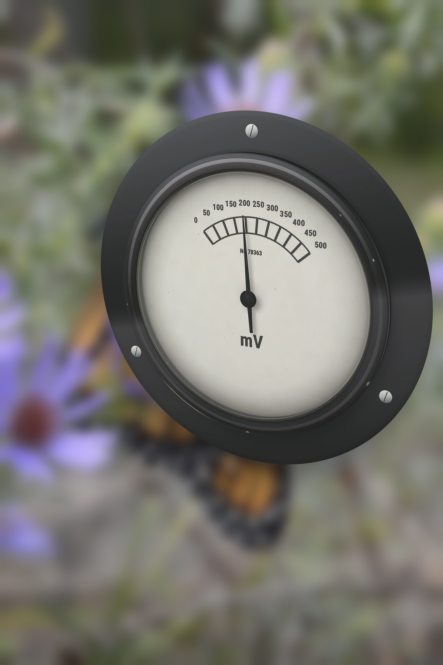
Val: 200 mV
